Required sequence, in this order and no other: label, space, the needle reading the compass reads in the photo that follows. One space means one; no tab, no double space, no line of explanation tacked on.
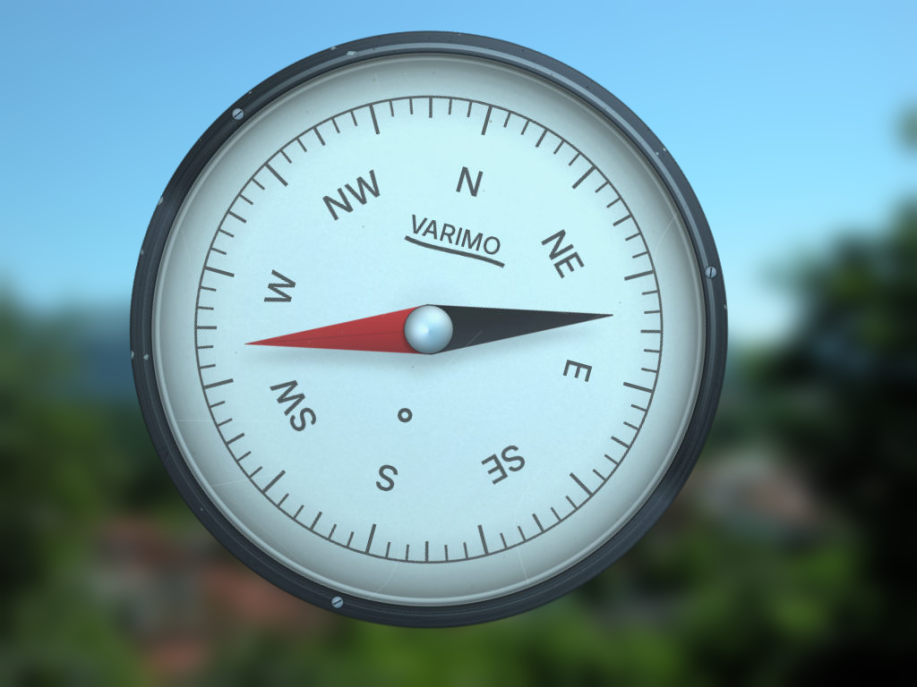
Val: 250 °
